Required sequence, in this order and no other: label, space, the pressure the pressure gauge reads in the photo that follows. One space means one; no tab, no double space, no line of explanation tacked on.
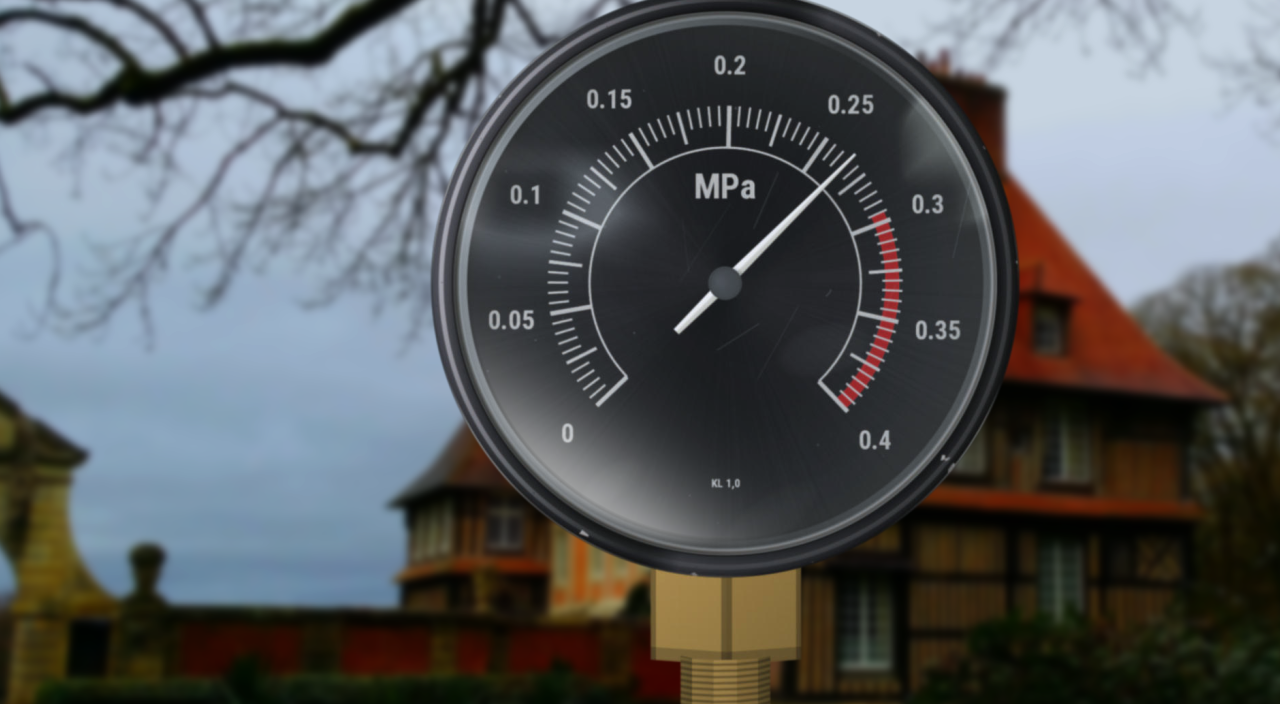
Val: 0.265 MPa
